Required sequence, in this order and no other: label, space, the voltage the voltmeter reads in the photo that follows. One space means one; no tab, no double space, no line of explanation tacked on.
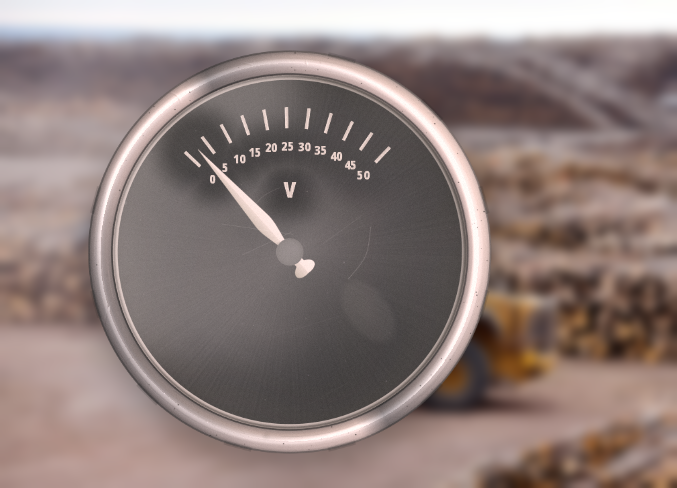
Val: 2.5 V
